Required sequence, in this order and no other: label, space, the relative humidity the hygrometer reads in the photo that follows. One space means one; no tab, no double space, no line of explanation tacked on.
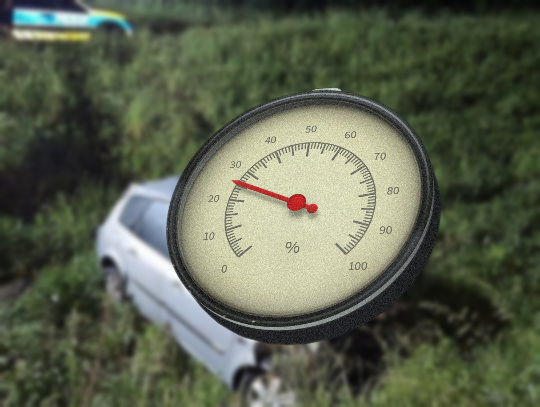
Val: 25 %
